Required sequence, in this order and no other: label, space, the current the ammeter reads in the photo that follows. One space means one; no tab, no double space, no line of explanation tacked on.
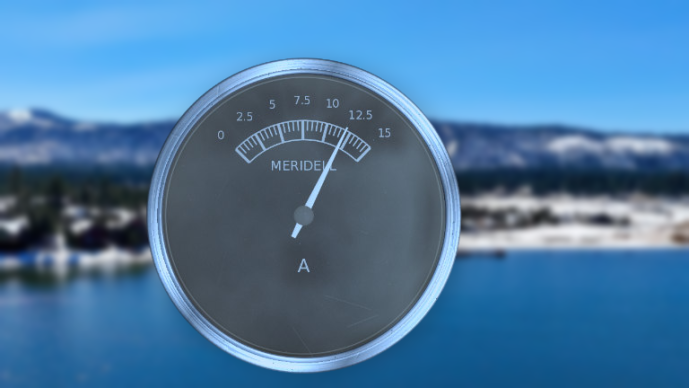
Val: 12 A
